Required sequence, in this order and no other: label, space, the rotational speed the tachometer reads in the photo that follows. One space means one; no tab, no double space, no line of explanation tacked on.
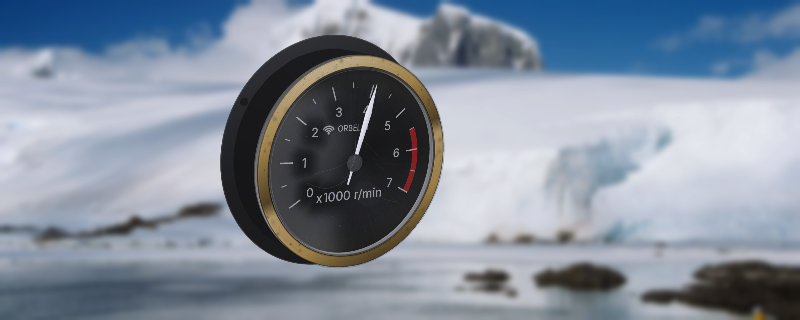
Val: 4000 rpm
